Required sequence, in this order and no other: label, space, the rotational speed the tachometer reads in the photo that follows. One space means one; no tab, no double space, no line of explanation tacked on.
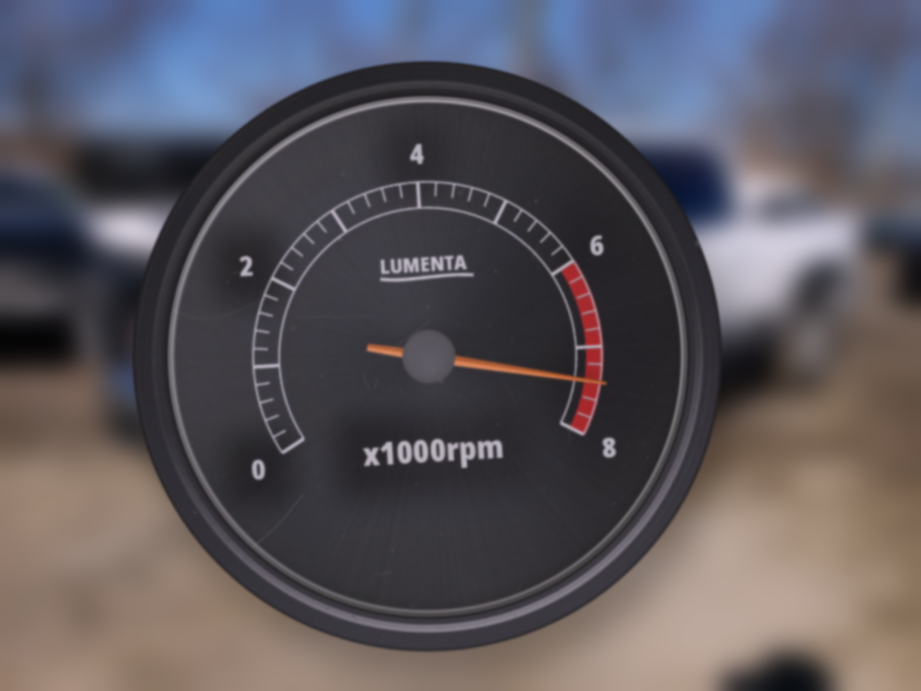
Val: 7400 rpm
